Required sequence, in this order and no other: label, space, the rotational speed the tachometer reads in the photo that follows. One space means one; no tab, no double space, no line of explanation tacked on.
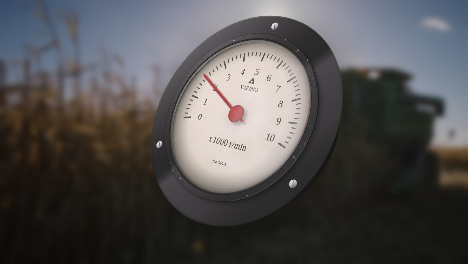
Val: 2000 rpm
